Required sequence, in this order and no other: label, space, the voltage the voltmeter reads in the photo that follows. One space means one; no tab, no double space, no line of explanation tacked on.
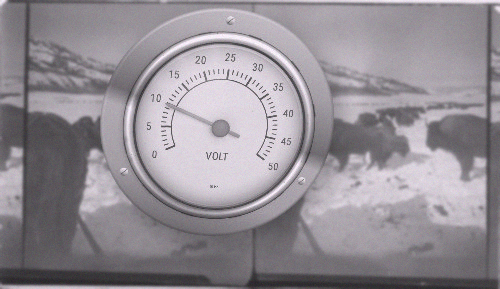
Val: 10 V
